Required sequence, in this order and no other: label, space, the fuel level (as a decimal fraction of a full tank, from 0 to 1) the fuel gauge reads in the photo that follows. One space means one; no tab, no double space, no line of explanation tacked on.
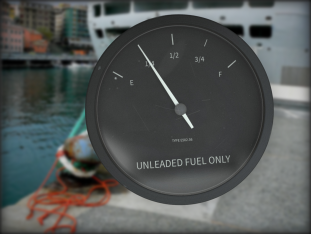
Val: 0.25
